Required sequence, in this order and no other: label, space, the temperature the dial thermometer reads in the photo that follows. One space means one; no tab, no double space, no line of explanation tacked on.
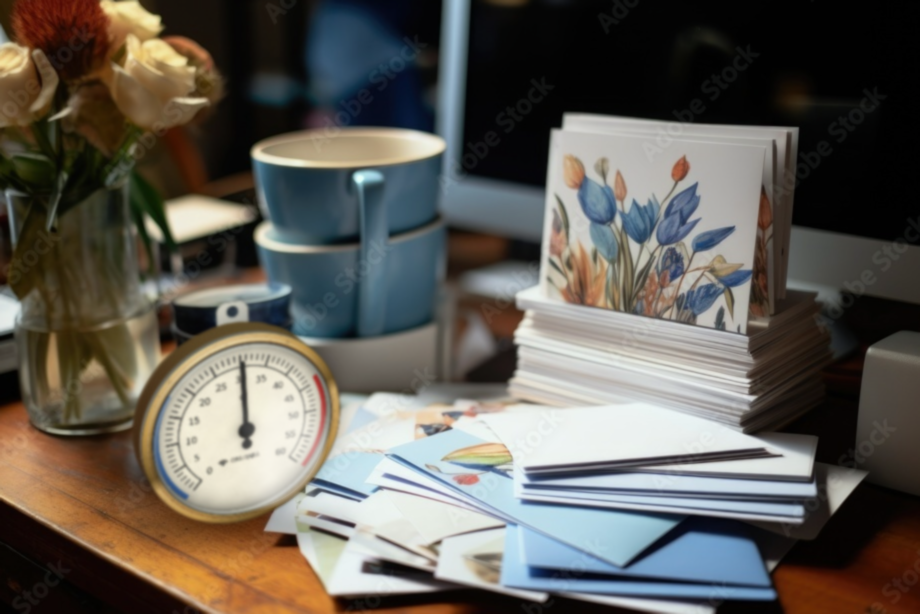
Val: 30 °C
